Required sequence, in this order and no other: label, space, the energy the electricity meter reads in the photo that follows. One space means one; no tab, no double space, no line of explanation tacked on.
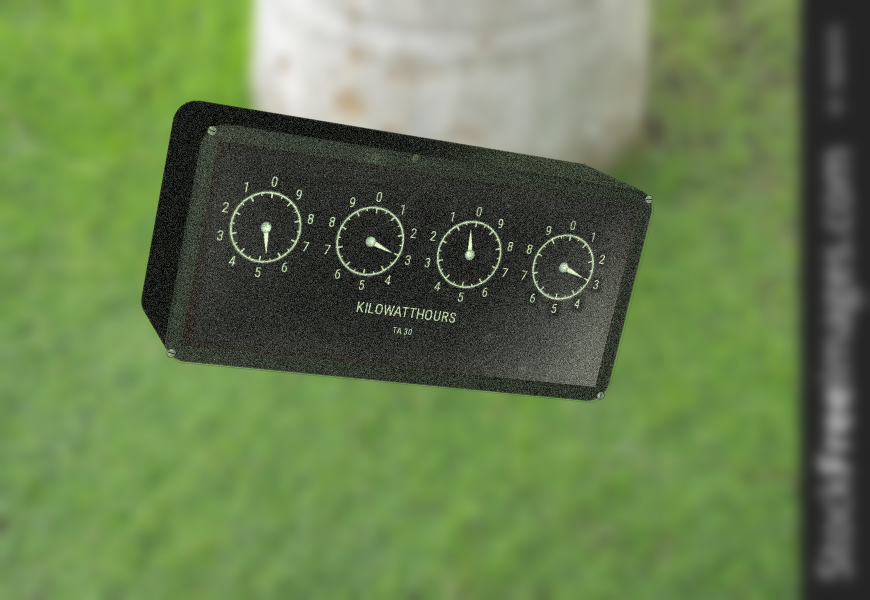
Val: 5303 kWh
